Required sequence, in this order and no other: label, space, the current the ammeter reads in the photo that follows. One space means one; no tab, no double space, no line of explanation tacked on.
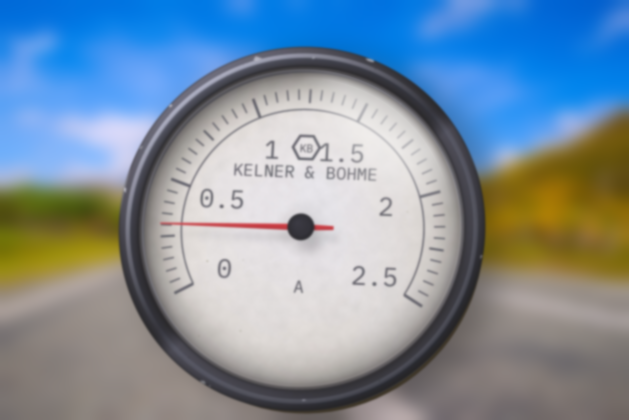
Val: 0.3 A
